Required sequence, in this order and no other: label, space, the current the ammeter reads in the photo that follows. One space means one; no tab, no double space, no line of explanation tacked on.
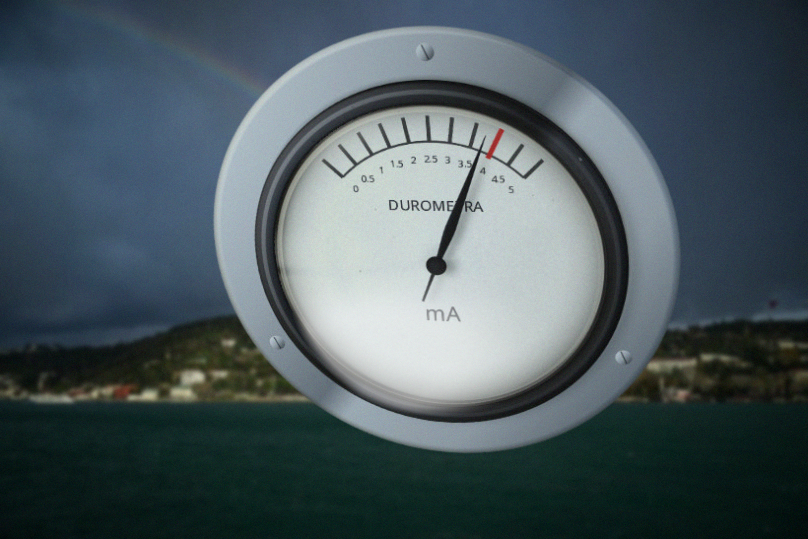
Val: 3.75 mA
